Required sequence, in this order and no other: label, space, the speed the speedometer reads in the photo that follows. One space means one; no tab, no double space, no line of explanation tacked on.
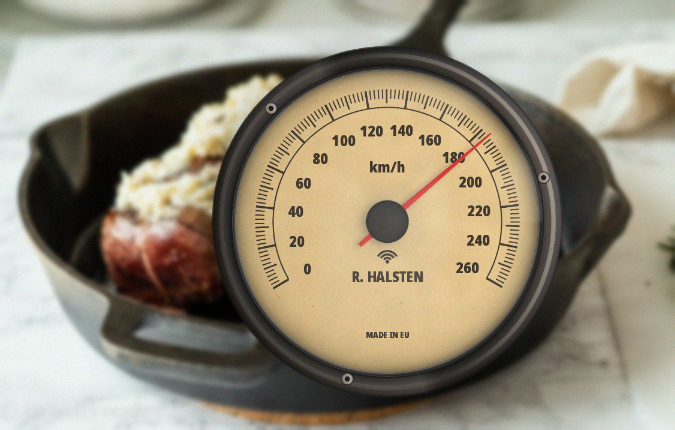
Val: 184 km/h
